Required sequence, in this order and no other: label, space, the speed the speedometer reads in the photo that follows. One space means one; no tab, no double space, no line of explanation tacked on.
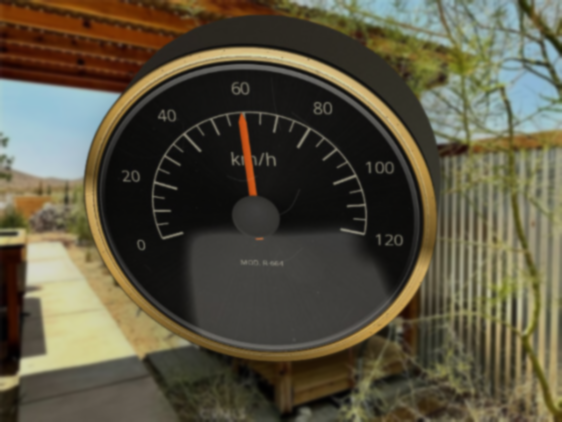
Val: 60 km/h
